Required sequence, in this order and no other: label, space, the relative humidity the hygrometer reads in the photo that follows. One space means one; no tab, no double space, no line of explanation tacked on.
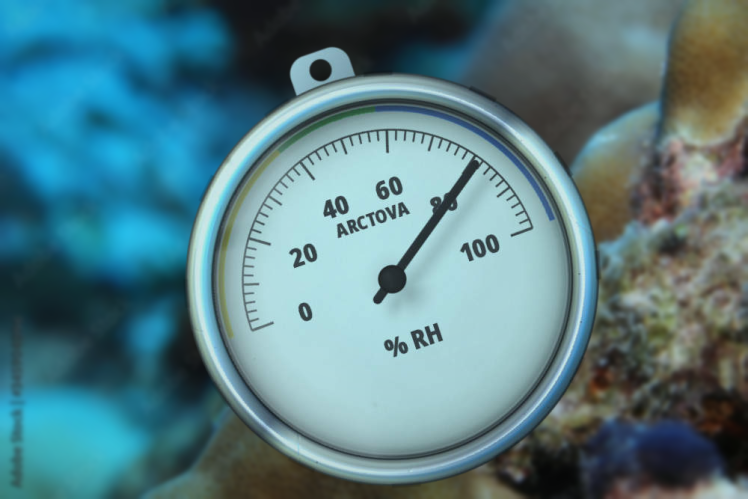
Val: 81 %
